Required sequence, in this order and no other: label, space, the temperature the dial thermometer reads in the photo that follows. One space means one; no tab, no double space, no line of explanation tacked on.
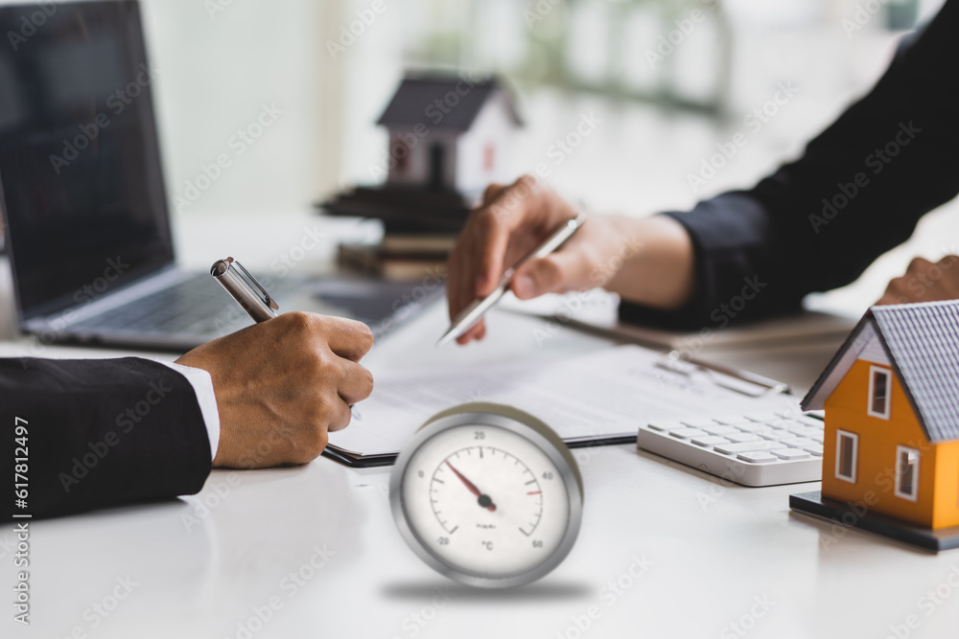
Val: 8 °C
